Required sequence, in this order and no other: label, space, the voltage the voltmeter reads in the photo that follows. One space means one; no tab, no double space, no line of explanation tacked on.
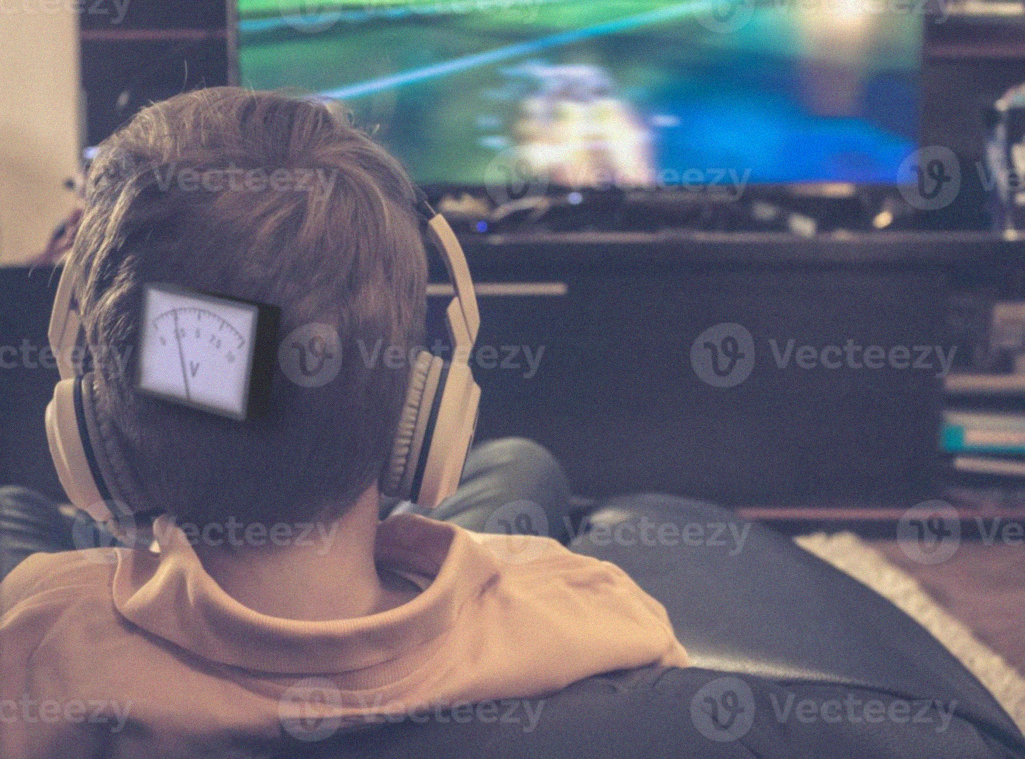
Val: 2.5 V
